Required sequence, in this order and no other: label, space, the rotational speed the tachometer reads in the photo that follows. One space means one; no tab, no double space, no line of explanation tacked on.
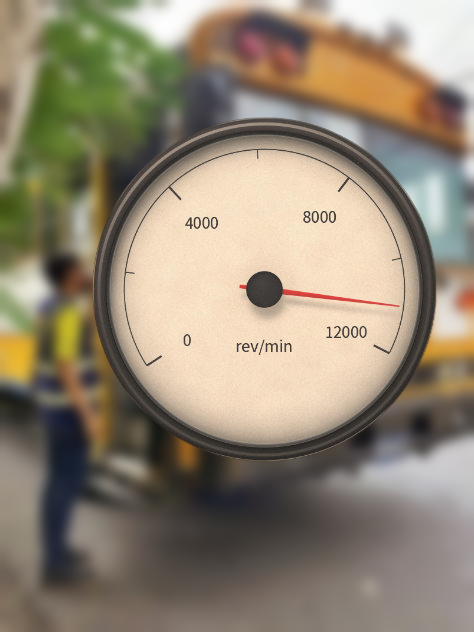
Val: 11000 rpm
